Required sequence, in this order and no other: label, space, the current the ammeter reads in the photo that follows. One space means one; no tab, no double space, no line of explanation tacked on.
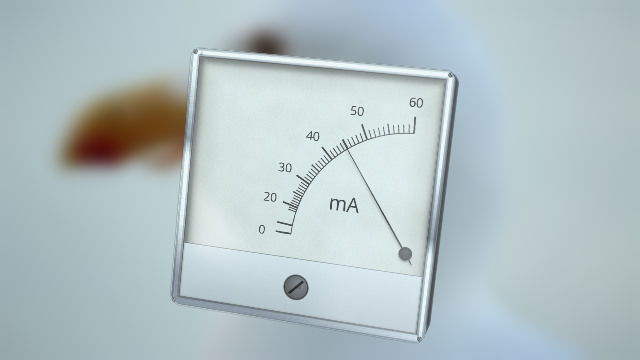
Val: 45 mA
